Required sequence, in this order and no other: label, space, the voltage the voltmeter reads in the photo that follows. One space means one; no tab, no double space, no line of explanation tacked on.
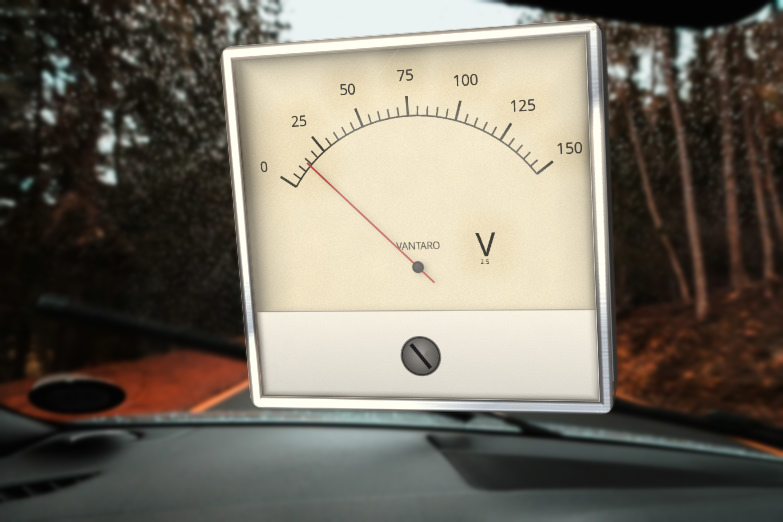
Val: 15 V
